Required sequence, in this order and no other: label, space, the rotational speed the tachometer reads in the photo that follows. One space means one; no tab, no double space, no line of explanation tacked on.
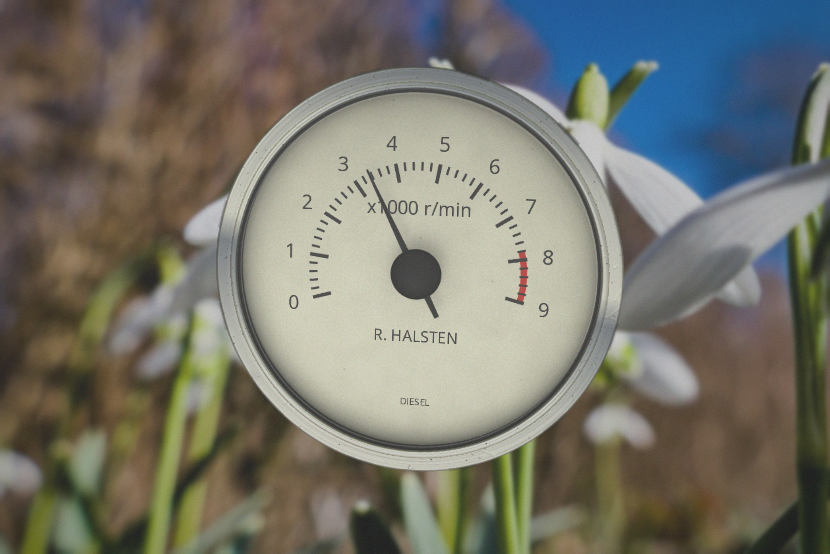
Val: 3400 rpm
